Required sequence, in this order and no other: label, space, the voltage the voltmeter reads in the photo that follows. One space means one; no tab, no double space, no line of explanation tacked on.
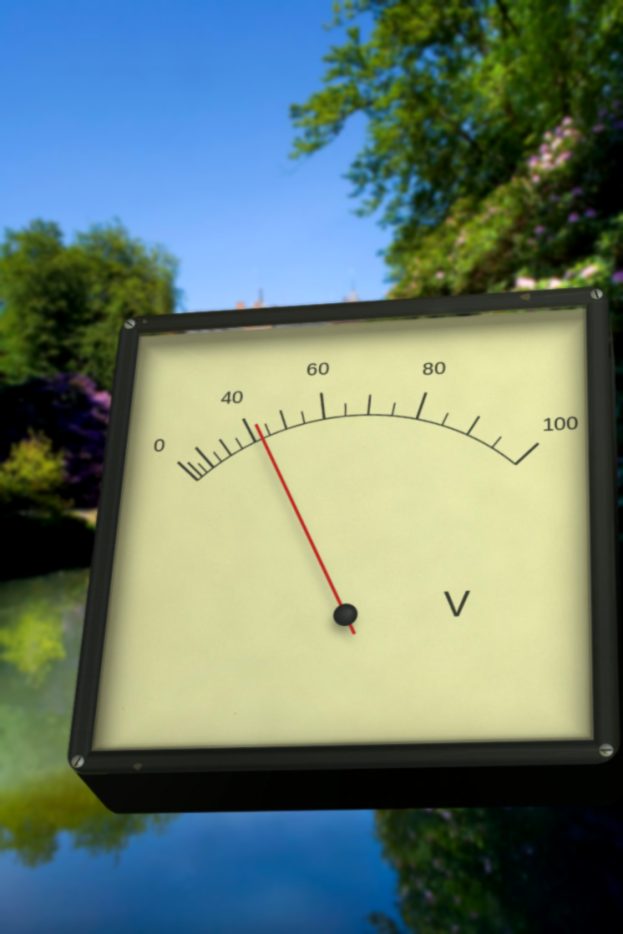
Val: 42.5 V
